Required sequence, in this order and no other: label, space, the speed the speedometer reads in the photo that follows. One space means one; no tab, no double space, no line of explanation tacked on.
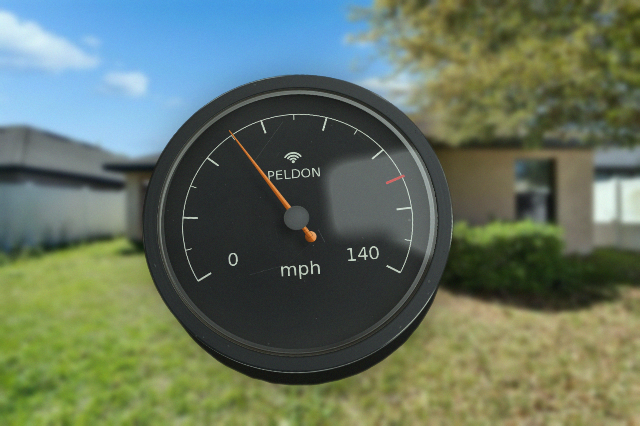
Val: 50 mph
